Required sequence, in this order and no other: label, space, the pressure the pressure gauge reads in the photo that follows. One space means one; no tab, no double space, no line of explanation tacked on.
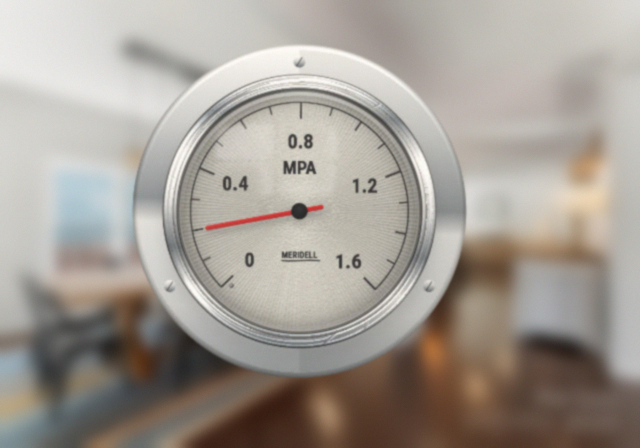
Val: 0.2 MPa
